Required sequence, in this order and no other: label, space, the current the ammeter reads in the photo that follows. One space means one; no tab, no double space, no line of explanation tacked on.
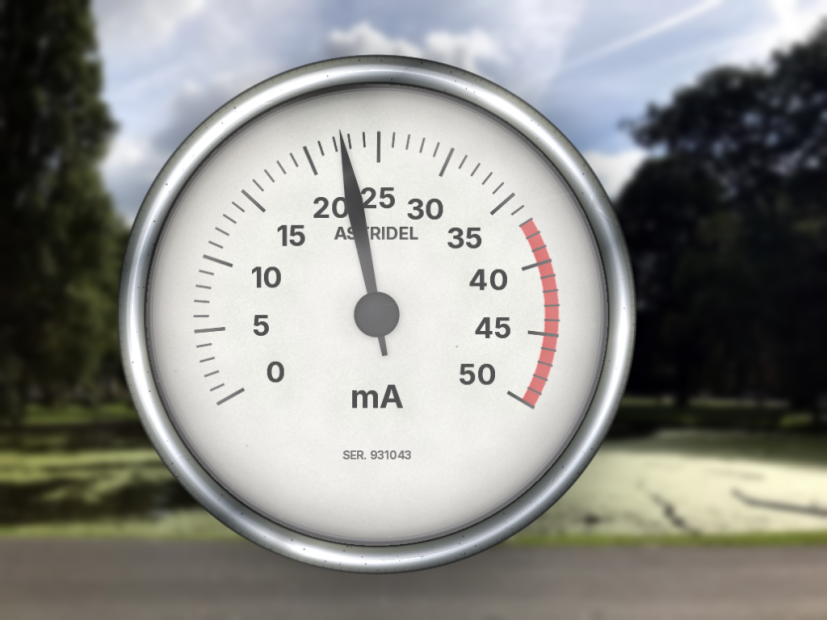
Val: 22.5 mA
